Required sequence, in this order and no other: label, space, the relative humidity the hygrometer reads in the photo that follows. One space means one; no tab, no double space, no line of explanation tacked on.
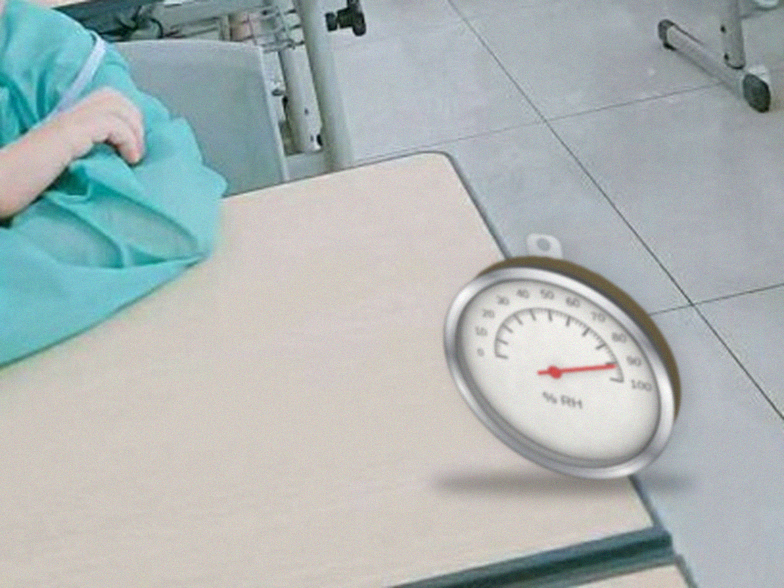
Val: 90 %
